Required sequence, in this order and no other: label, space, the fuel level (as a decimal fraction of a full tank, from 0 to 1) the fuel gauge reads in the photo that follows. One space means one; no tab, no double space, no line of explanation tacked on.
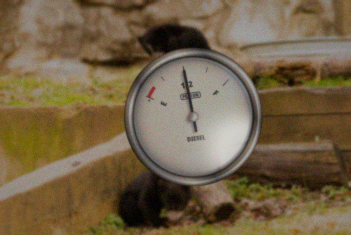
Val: 0.5
